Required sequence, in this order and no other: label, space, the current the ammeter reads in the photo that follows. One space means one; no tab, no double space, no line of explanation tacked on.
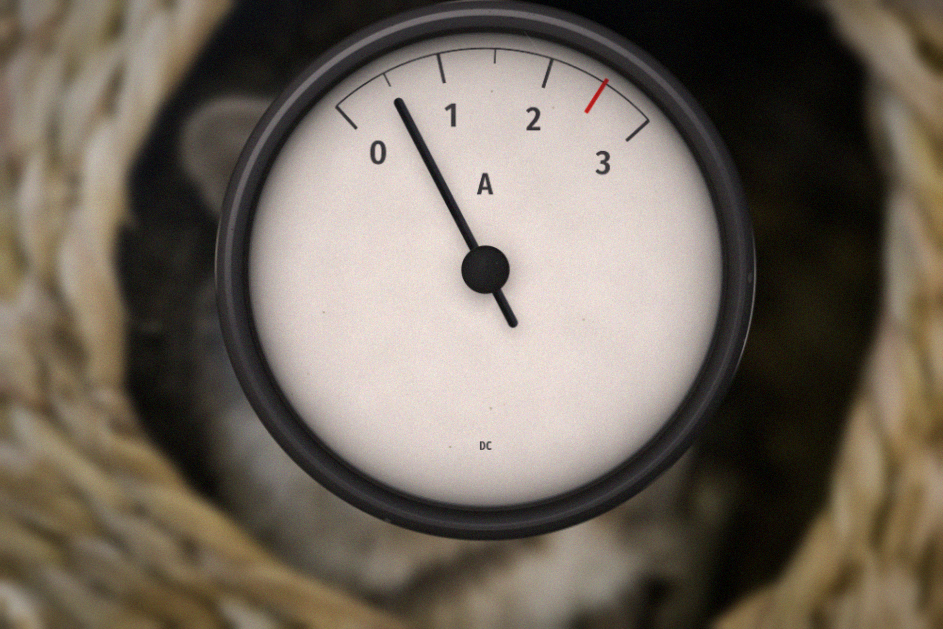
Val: 0.5 A
